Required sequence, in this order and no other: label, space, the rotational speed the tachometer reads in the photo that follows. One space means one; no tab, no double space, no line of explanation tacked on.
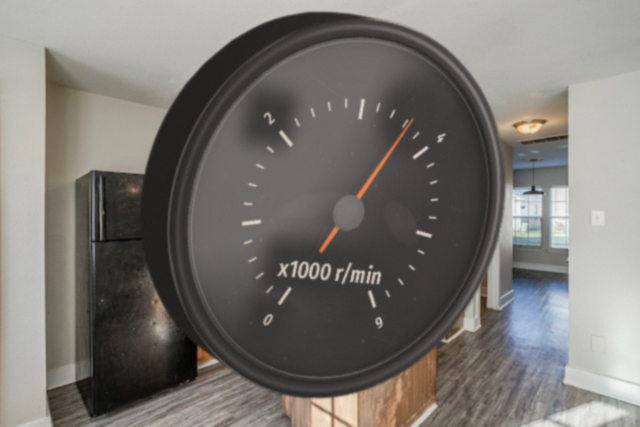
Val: 3600 rpm
